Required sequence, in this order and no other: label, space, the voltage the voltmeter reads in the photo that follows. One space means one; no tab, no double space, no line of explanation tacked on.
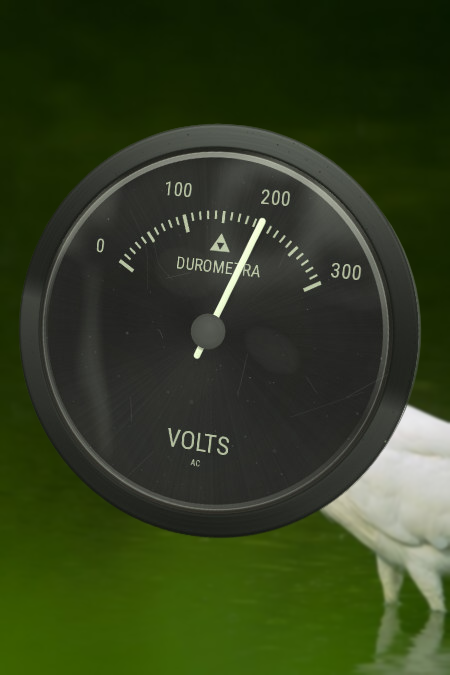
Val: 200 V
